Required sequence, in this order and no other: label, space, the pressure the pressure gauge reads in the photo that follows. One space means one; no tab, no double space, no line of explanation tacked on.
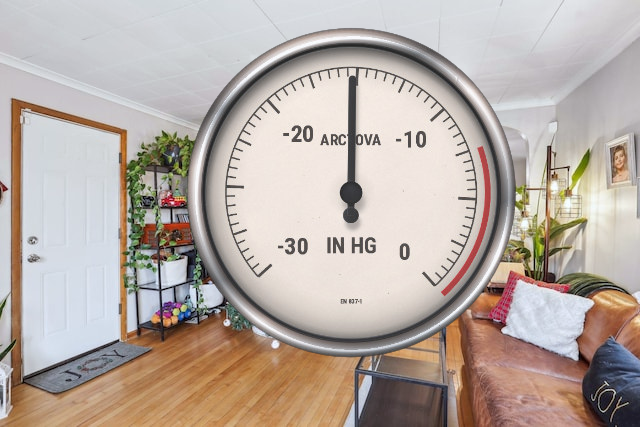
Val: -15.25 inHg
